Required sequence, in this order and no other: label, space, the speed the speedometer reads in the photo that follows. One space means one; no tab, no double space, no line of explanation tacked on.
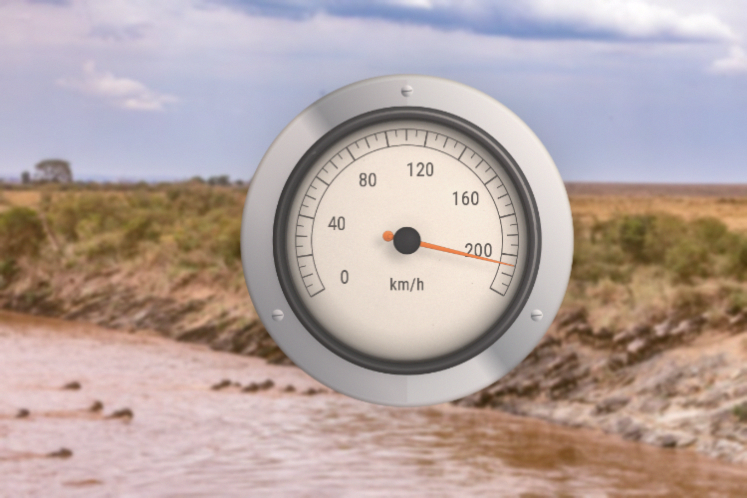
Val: 205 km/h
